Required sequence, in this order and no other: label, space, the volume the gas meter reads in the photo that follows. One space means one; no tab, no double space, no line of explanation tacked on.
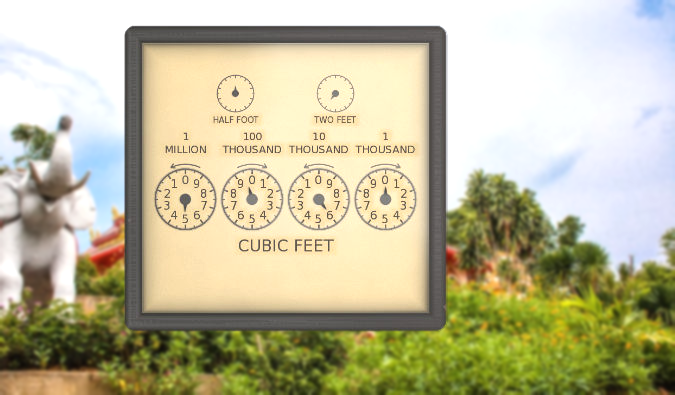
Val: 496000 ft³
